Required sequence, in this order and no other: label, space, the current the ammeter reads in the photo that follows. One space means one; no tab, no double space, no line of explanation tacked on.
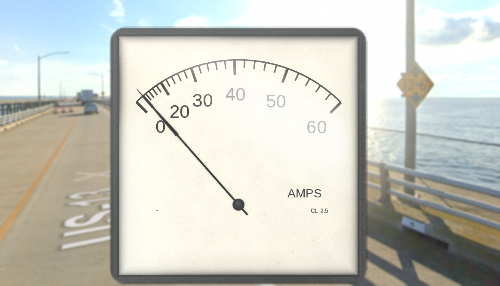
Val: 10 A
